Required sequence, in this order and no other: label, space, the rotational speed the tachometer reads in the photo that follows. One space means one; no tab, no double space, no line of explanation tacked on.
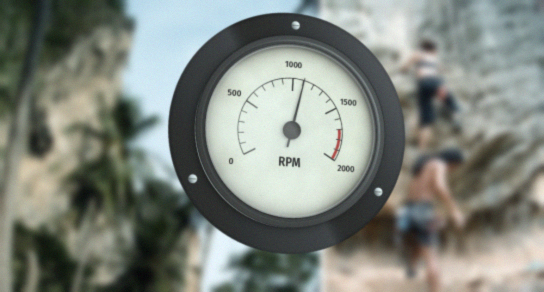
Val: 1100 rpm
